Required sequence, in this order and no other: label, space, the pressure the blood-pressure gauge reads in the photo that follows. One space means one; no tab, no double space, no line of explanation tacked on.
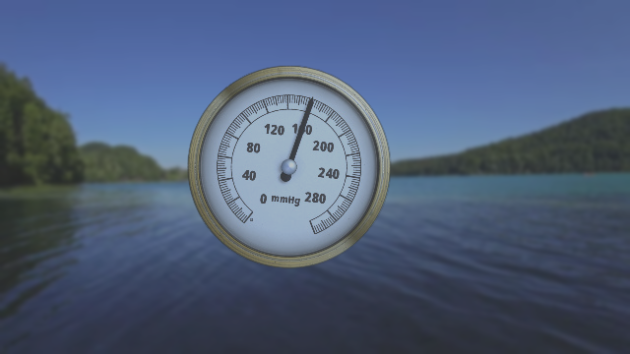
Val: 160 mmHg
